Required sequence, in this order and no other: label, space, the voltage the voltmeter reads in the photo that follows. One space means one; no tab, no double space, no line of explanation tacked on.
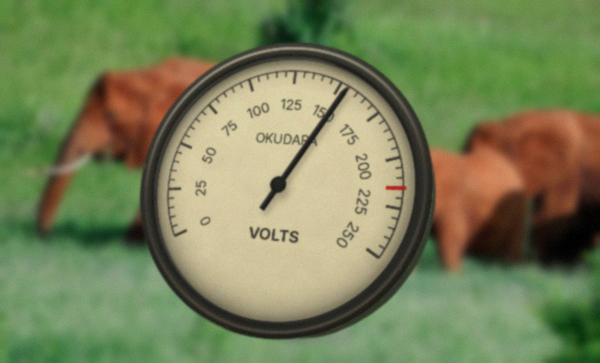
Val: 155 V
